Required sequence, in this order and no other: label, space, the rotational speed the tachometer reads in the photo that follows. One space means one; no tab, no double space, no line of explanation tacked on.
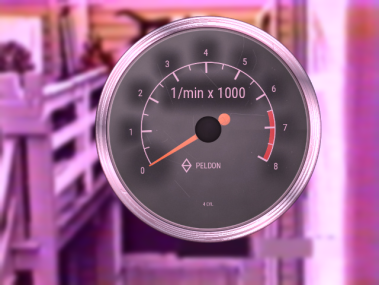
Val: 0 rpm
